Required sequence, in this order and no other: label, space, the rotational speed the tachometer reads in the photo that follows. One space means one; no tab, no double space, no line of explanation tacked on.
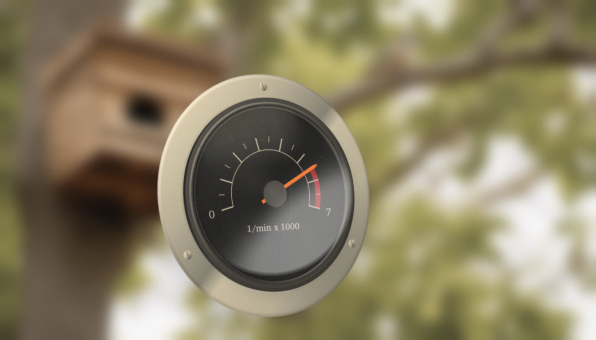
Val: 5500 rpm
